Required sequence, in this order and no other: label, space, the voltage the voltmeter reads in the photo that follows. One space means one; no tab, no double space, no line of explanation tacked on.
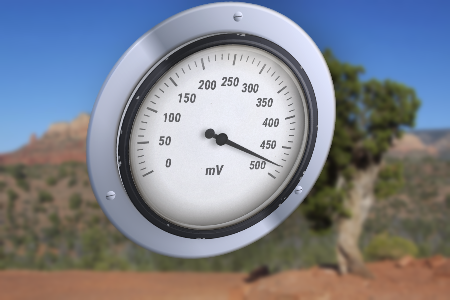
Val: 480 mV
